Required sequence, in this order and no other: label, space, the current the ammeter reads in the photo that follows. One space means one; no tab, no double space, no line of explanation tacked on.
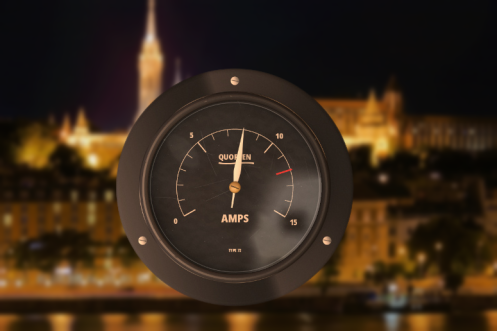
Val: 8 A
